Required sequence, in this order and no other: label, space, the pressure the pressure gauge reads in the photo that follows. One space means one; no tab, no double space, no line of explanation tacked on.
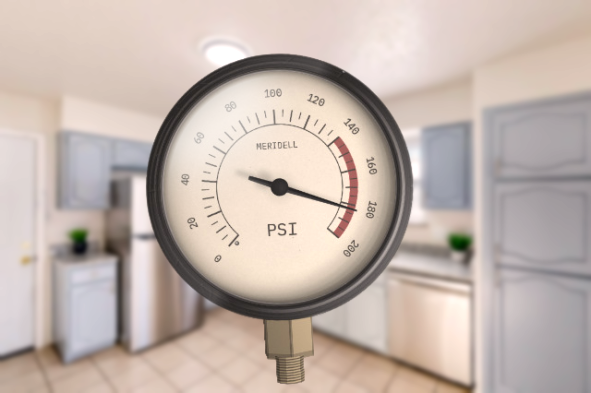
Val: 182.5 psi
